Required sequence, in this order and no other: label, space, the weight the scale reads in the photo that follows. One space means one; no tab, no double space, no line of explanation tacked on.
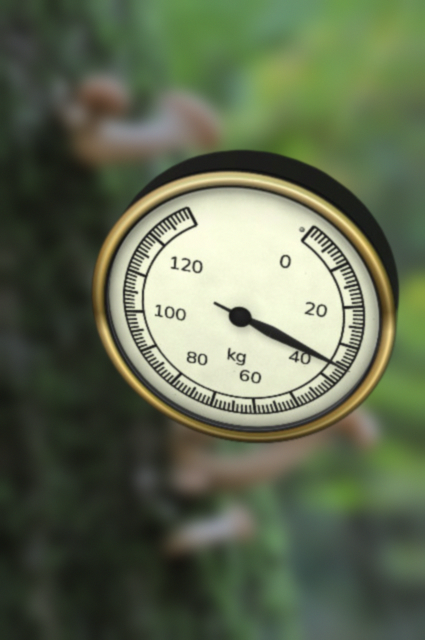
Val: 35 kg
